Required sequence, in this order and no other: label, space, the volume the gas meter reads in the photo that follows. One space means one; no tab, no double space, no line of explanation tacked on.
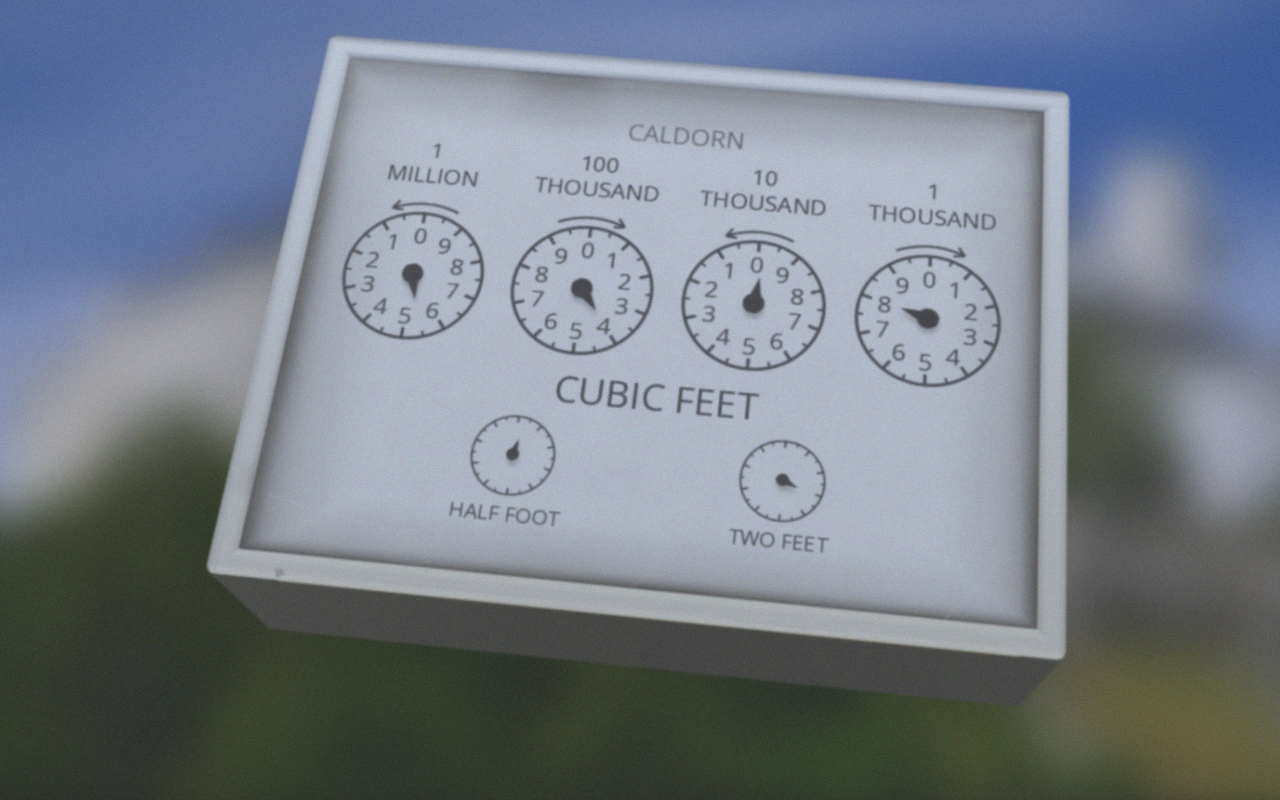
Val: 539800 ft³
